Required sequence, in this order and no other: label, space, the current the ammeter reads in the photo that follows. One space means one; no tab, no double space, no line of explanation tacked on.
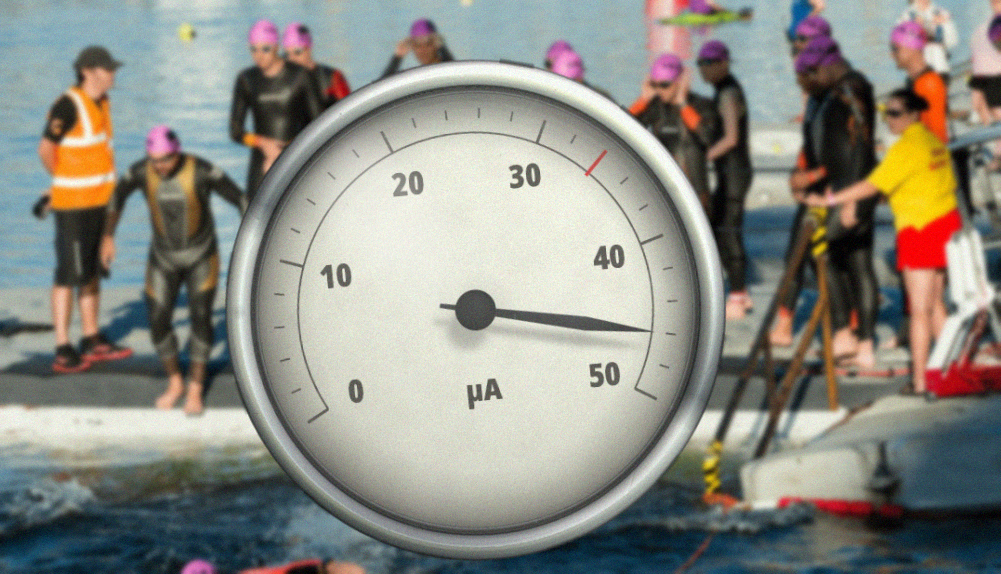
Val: 46 µA
